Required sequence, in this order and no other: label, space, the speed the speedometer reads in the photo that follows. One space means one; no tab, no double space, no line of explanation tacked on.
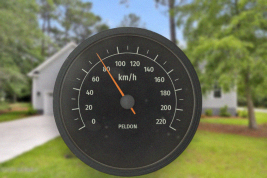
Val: 80 km/h
